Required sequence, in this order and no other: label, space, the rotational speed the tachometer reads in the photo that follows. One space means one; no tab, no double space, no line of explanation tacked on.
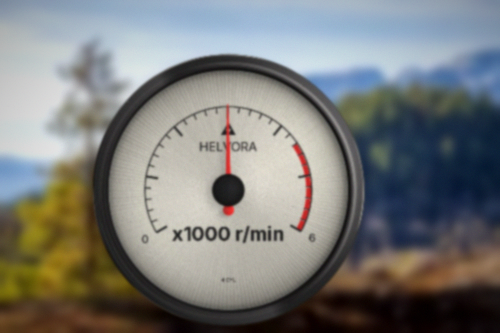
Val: 3000 rpm
